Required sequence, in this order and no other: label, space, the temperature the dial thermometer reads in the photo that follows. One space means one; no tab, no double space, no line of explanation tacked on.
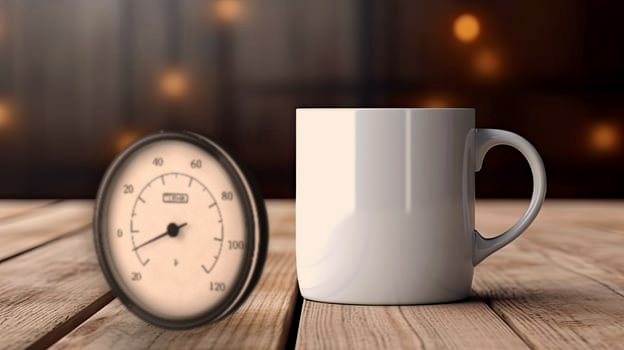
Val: -10 °F
